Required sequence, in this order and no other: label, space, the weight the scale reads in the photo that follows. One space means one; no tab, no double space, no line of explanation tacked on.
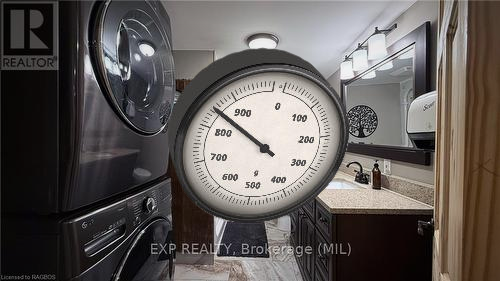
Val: 850 g
